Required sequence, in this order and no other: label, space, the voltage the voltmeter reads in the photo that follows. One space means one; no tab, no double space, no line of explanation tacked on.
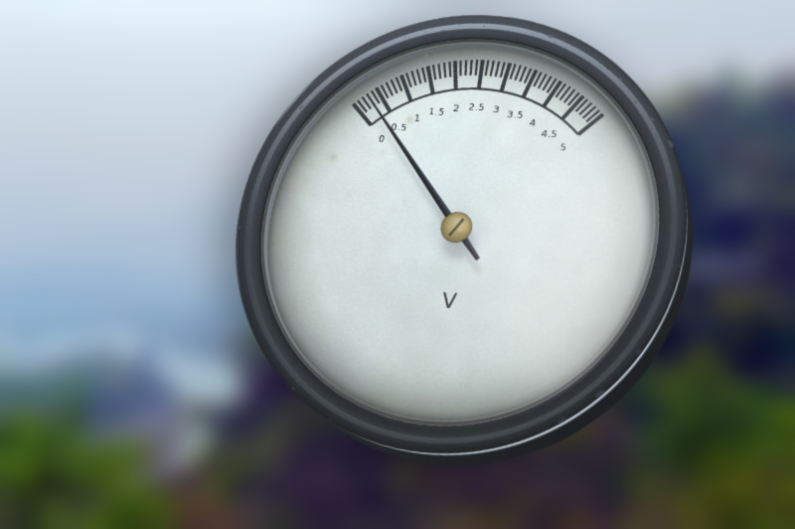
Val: 0.3 V
